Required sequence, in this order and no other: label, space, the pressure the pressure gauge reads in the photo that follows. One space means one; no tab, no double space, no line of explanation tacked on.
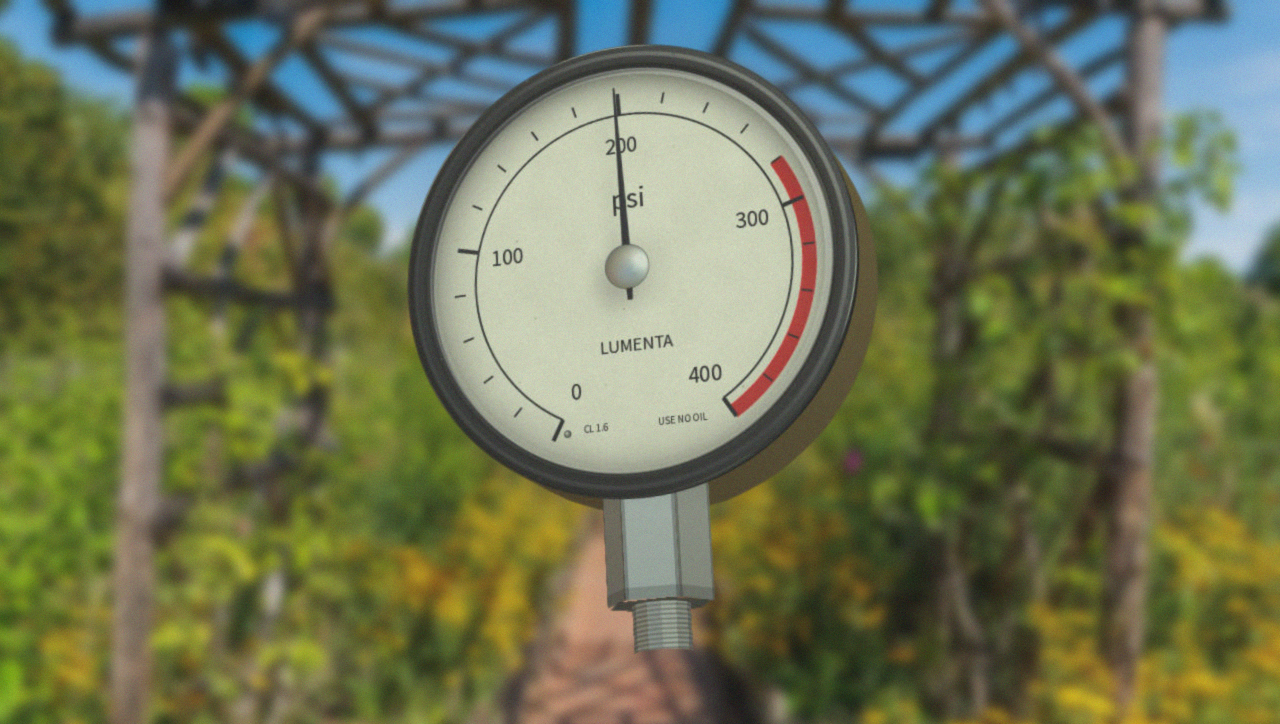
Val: 200 psi
